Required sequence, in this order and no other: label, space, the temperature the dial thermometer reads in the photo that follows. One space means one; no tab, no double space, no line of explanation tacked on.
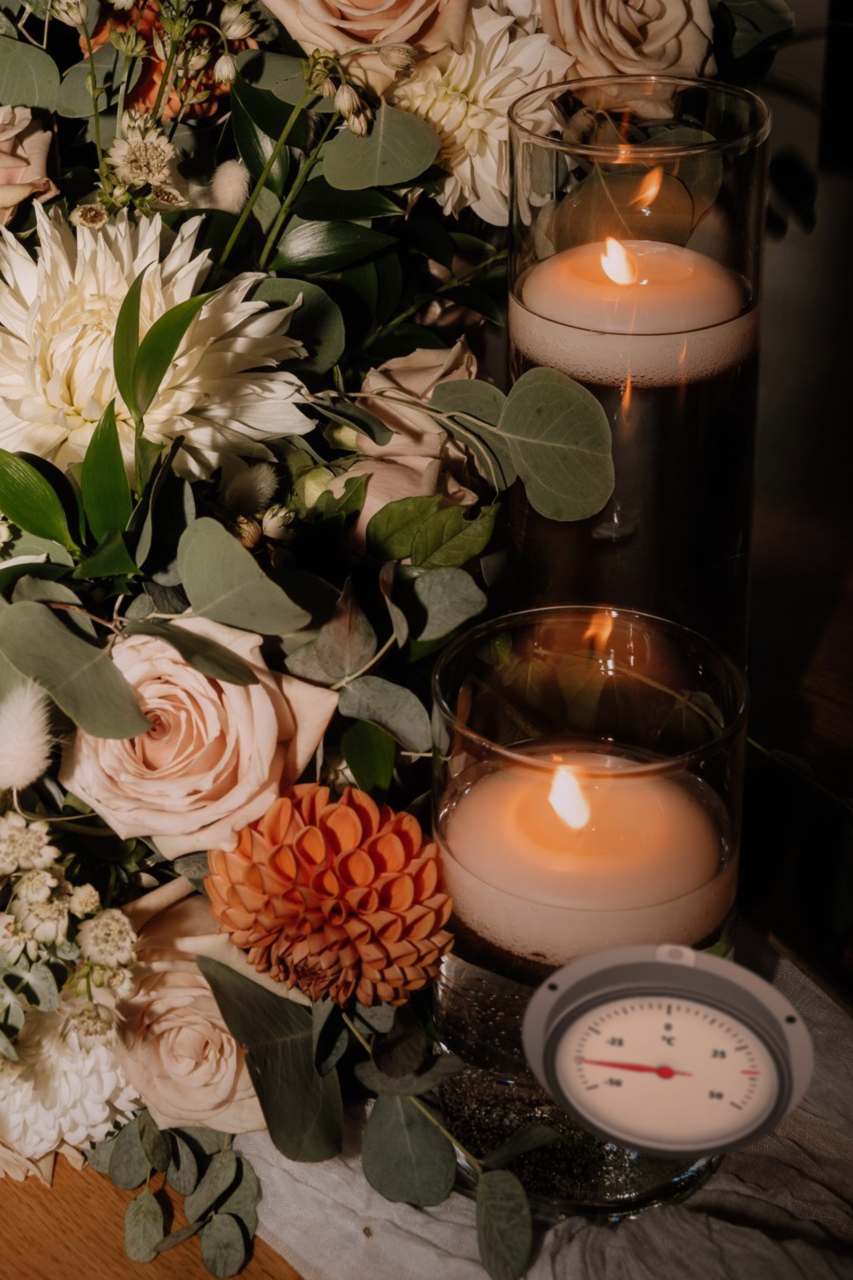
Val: -37.5 °C
